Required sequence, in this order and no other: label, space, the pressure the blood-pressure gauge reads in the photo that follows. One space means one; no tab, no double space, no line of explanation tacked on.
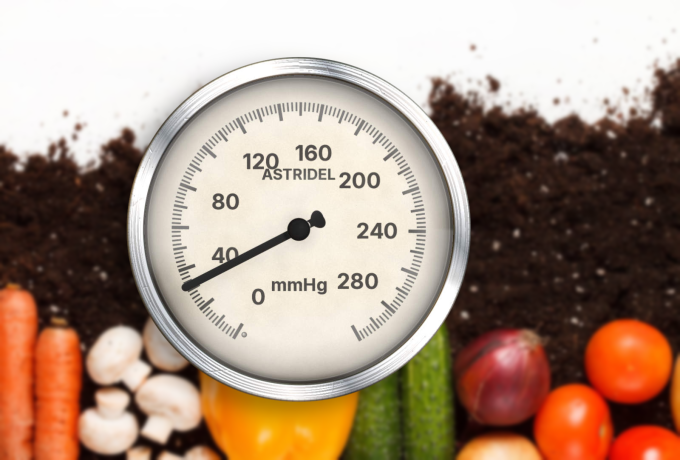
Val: 32 mmHg
